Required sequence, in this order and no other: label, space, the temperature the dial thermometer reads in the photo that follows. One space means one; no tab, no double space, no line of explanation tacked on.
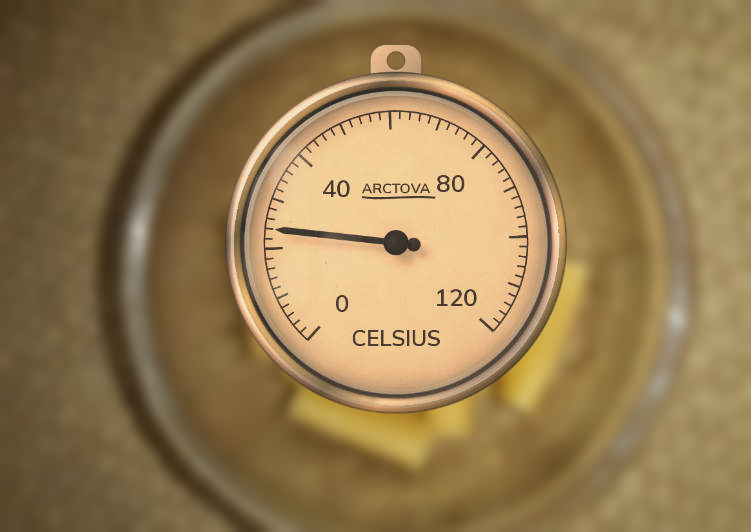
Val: 24 °C
